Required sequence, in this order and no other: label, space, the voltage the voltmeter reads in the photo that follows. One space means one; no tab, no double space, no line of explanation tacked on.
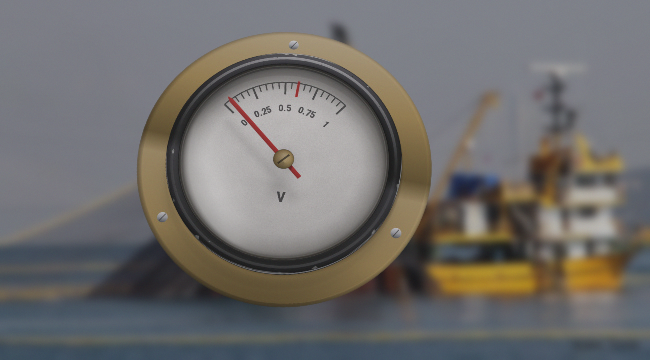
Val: 0.05 V
